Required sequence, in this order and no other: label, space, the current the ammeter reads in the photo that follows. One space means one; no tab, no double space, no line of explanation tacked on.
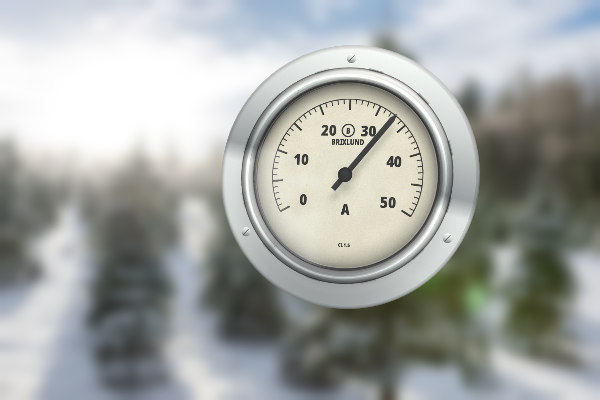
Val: 33 A
